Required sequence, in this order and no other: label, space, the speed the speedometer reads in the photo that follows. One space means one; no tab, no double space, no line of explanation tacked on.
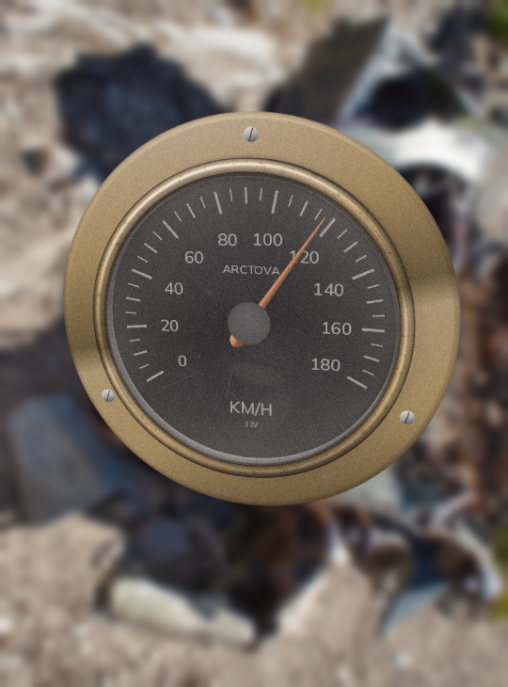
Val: 117.5 km/h
